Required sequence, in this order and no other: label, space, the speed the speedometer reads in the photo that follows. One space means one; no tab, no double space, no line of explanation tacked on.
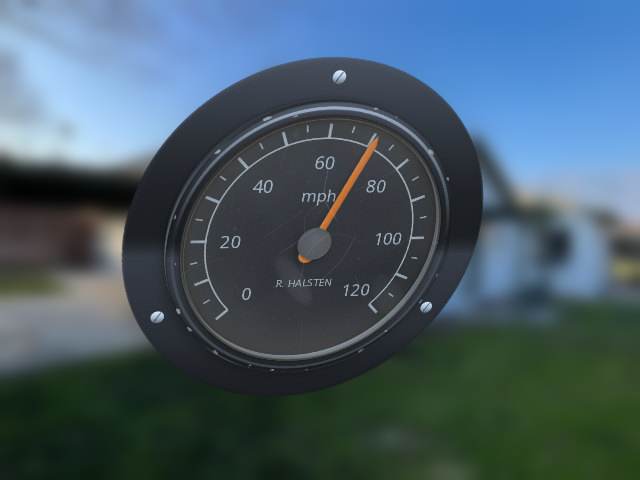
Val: 70 mph
